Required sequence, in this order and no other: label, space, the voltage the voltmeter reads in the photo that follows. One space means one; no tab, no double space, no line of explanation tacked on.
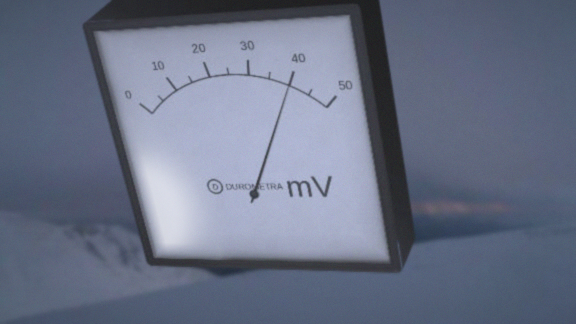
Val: 40 mV
